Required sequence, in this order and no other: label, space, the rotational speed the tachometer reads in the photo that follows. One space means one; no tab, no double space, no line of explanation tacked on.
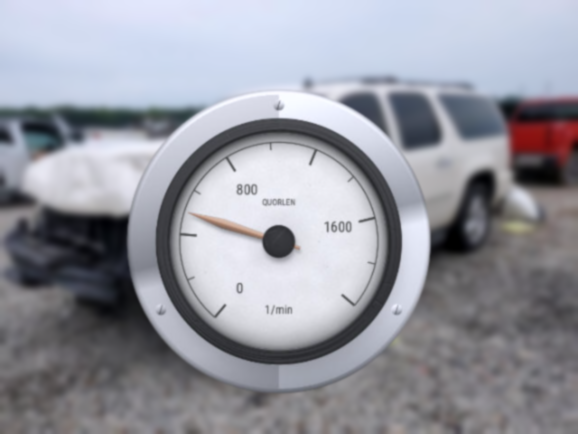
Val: 500 rpm
